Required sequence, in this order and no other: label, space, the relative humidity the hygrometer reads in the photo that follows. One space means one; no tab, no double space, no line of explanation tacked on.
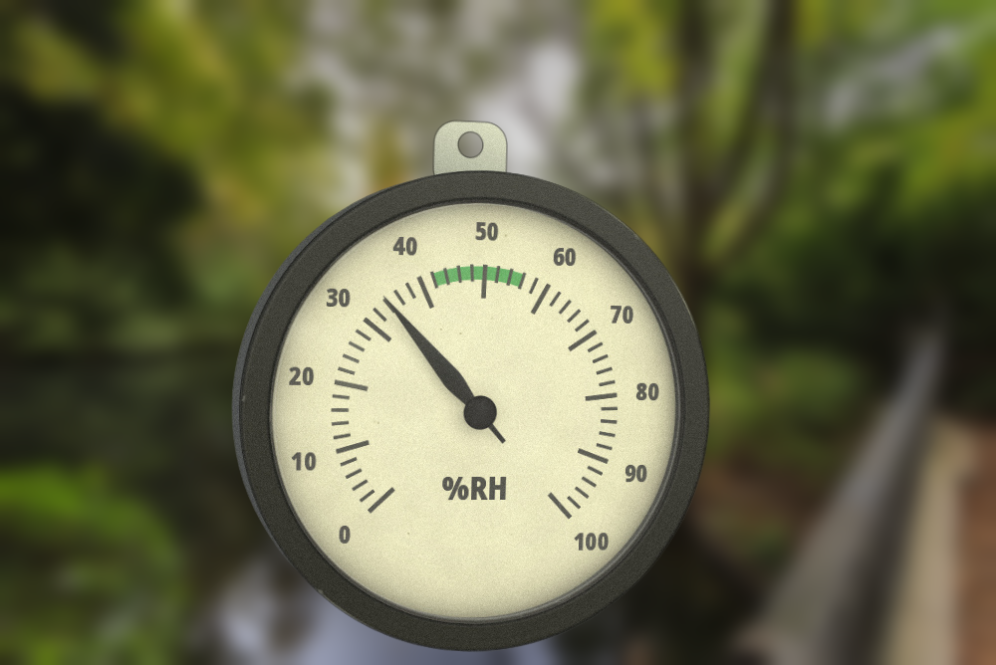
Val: 34 %
